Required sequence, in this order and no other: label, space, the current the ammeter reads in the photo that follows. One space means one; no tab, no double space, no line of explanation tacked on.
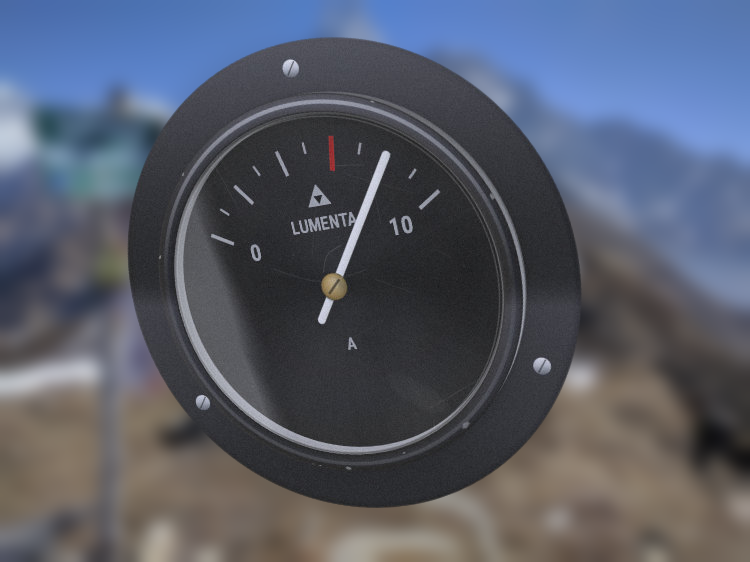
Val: 8 A
